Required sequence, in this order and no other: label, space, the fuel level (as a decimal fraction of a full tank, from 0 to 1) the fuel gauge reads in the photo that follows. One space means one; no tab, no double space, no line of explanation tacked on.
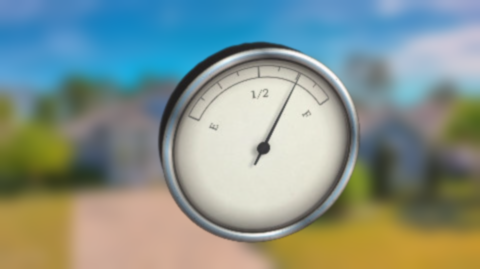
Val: 0.75
